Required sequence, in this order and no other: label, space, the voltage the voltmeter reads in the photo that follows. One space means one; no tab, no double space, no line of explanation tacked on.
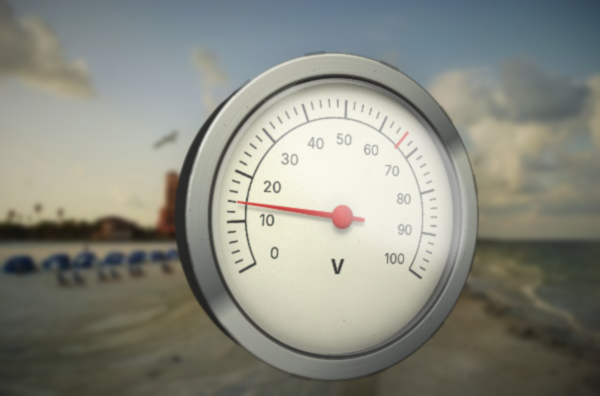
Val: 14 V
